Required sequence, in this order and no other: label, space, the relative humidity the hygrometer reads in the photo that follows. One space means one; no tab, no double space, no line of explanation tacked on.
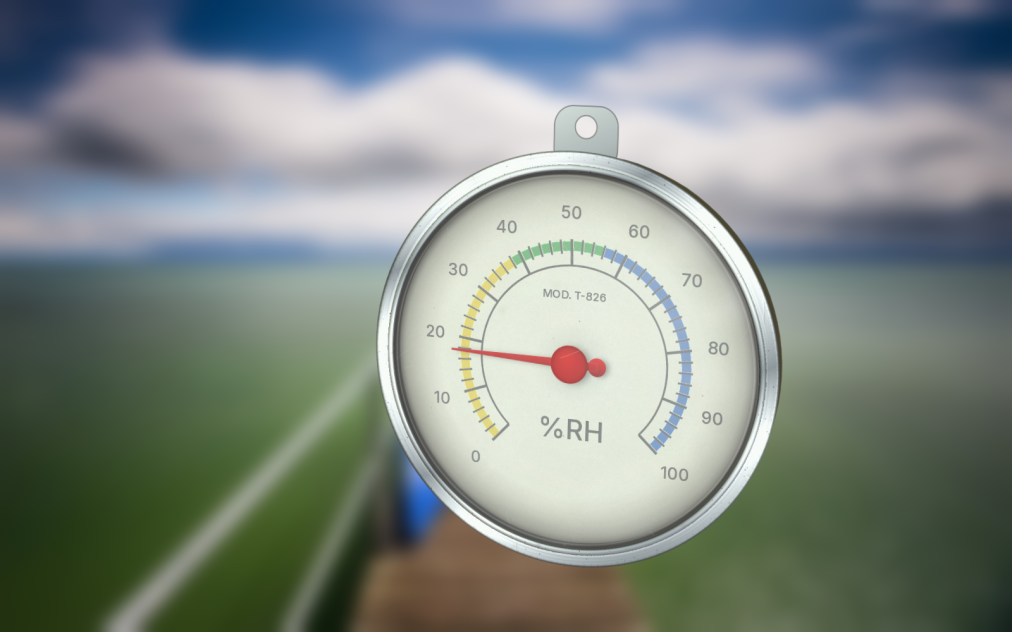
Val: 18 %
